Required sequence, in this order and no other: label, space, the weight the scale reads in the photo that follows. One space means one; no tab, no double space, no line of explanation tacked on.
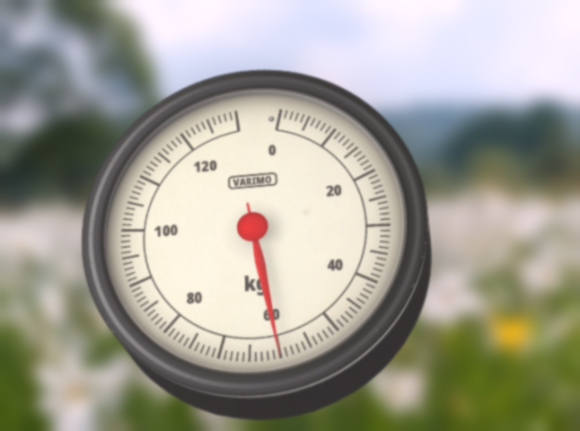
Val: 60 kg
